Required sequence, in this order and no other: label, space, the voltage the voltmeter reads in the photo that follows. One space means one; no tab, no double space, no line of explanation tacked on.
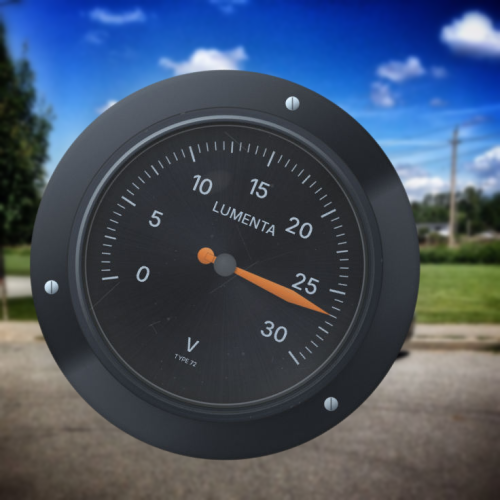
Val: 26.5 V
